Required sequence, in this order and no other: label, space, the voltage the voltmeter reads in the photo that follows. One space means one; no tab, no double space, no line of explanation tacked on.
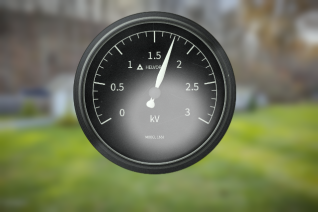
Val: 1.75 kV
